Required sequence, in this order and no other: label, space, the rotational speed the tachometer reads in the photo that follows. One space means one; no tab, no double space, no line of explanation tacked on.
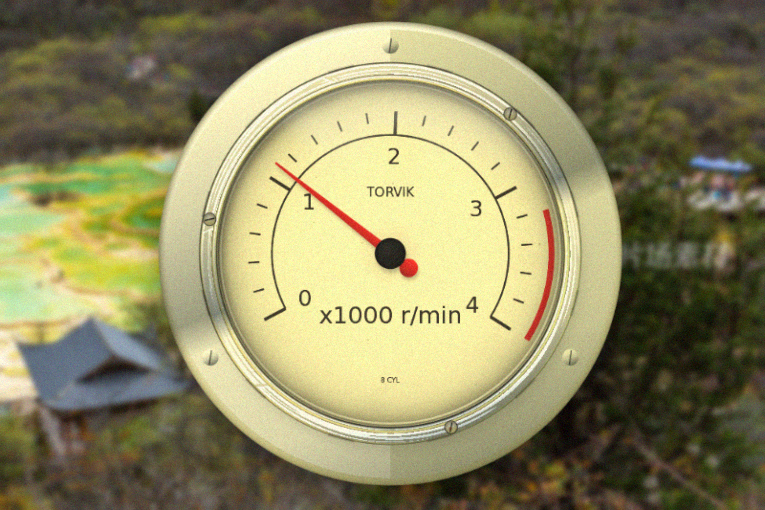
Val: 1100 rpm
